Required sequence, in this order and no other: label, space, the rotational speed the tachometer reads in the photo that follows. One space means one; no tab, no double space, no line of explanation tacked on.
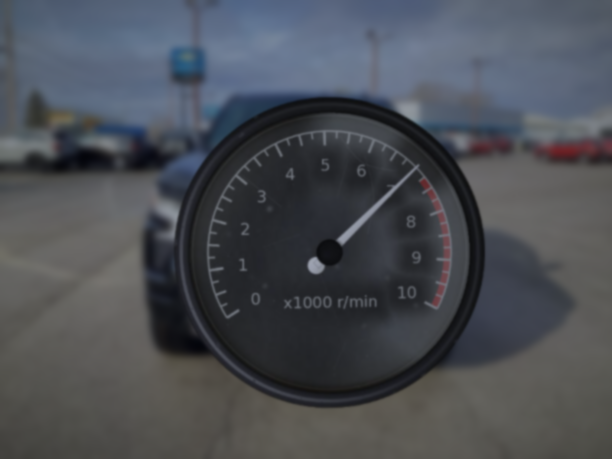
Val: 7000 rpm
